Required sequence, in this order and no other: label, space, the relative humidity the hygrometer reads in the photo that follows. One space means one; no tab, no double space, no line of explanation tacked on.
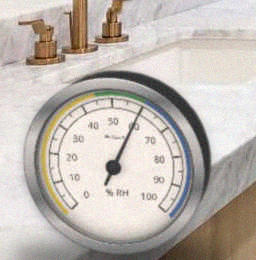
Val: 60 %
